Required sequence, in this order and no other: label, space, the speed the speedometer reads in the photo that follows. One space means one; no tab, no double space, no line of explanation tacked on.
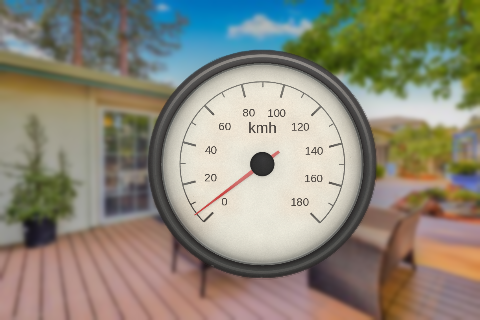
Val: 5 km/h
